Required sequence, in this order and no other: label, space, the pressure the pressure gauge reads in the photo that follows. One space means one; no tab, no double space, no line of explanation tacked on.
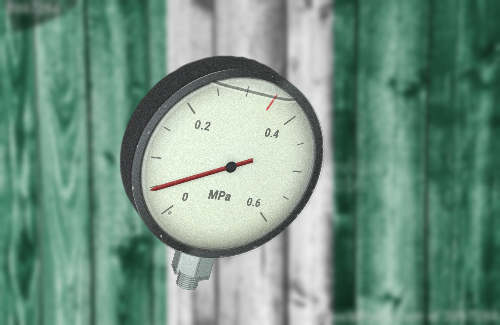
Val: 0.05 MPa
